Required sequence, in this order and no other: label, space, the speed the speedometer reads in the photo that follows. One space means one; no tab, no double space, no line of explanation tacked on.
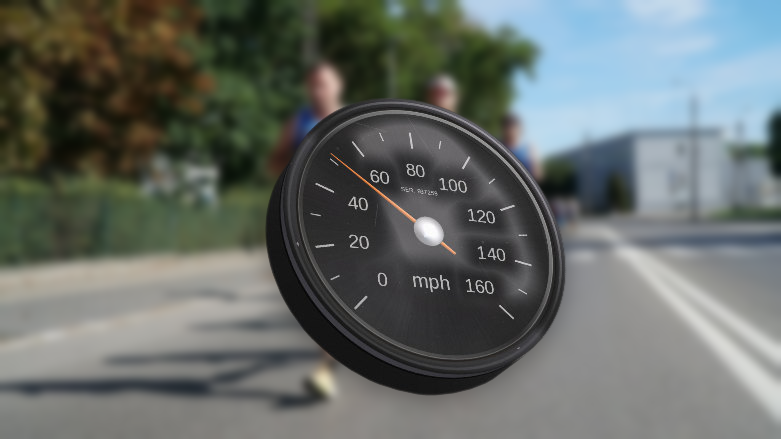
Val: 50 mph
